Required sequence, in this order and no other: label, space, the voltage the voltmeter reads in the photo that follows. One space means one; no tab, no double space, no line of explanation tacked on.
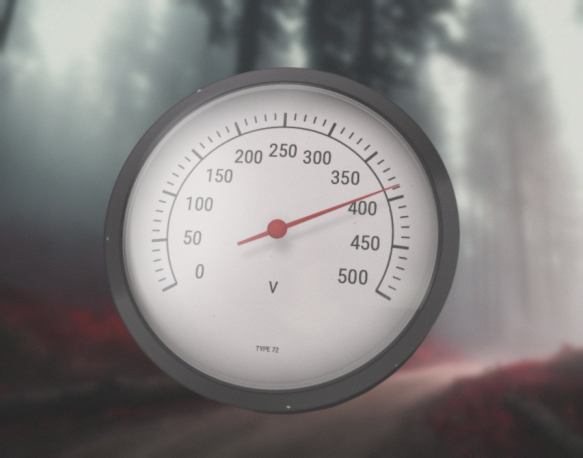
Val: 390 V
